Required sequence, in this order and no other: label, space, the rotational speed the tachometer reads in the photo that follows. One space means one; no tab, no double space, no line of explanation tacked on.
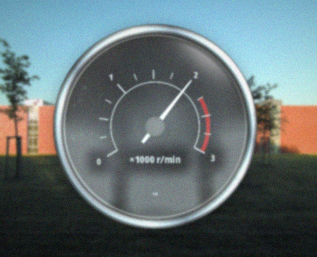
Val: 2000 rpm
